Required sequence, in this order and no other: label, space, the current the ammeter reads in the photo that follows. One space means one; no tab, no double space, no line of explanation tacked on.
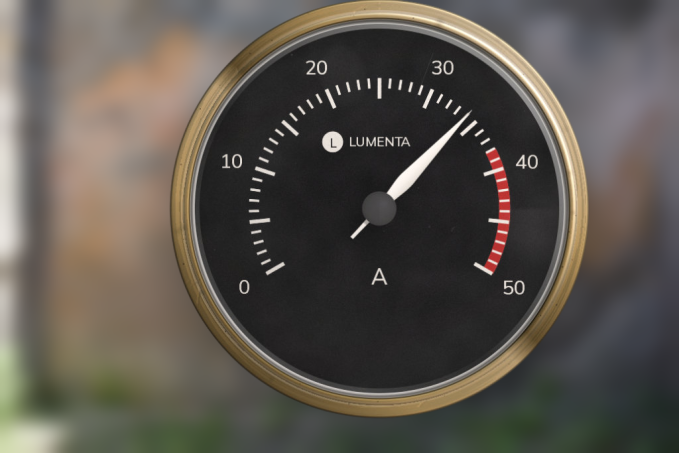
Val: 34 A
